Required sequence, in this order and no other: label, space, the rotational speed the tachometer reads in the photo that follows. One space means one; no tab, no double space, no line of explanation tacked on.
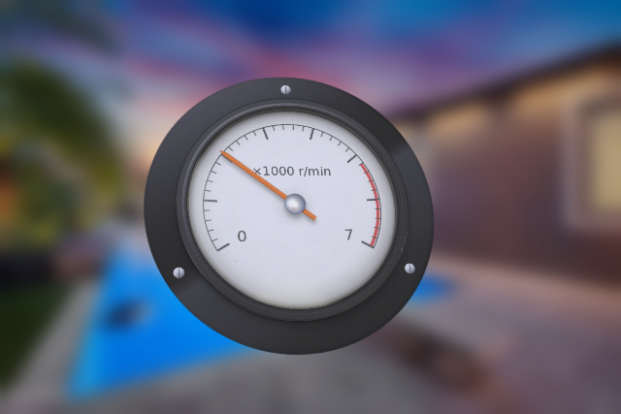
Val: 2000 rpm
